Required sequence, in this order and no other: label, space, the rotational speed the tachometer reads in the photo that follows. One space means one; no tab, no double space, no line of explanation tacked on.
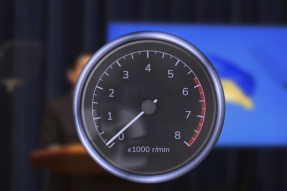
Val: 125 rpm
